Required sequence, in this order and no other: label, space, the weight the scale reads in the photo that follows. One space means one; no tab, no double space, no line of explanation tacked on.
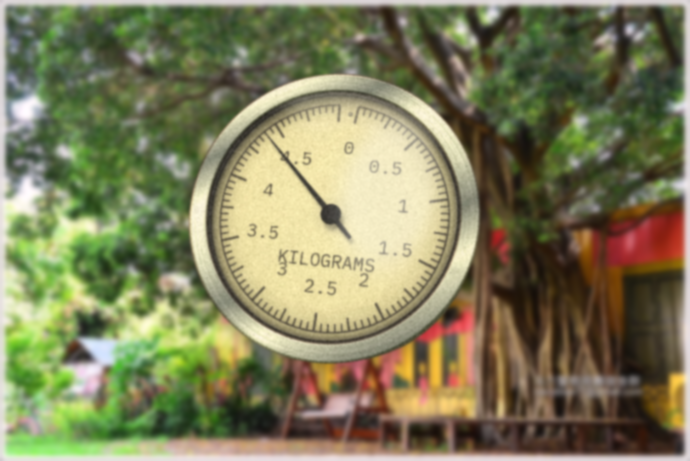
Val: 4.4 kg
